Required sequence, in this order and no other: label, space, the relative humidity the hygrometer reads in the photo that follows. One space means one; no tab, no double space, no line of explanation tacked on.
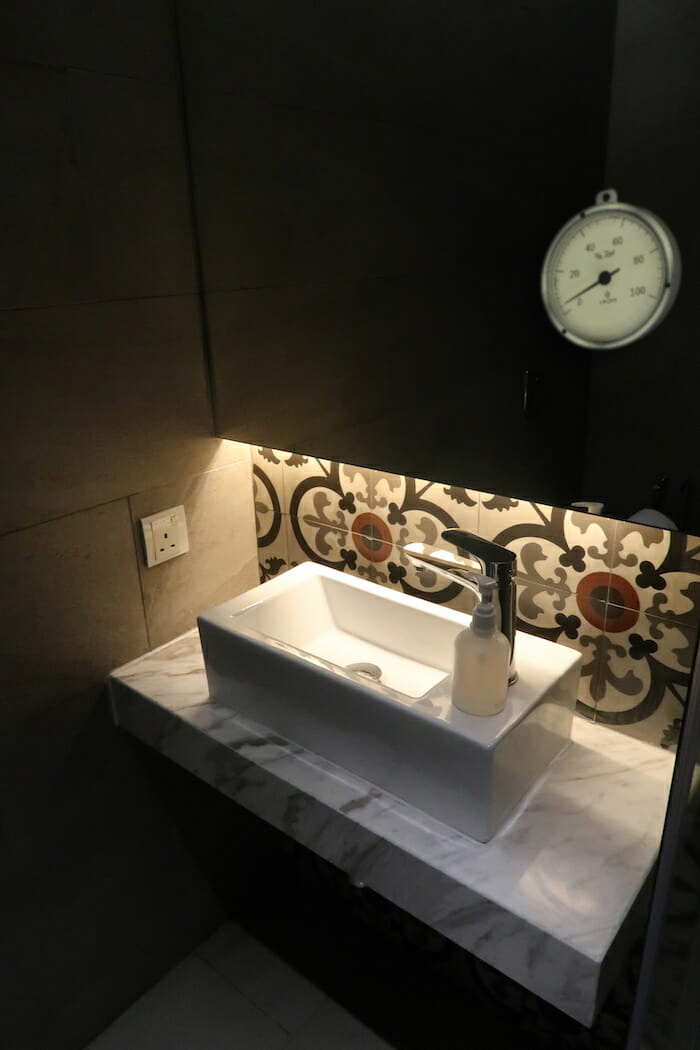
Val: 4 %
